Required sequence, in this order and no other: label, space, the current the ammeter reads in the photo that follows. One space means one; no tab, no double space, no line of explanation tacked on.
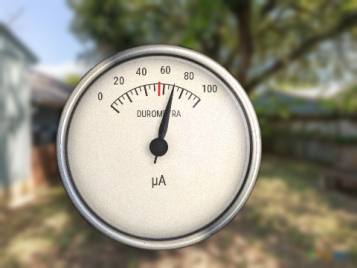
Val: 70 µA
